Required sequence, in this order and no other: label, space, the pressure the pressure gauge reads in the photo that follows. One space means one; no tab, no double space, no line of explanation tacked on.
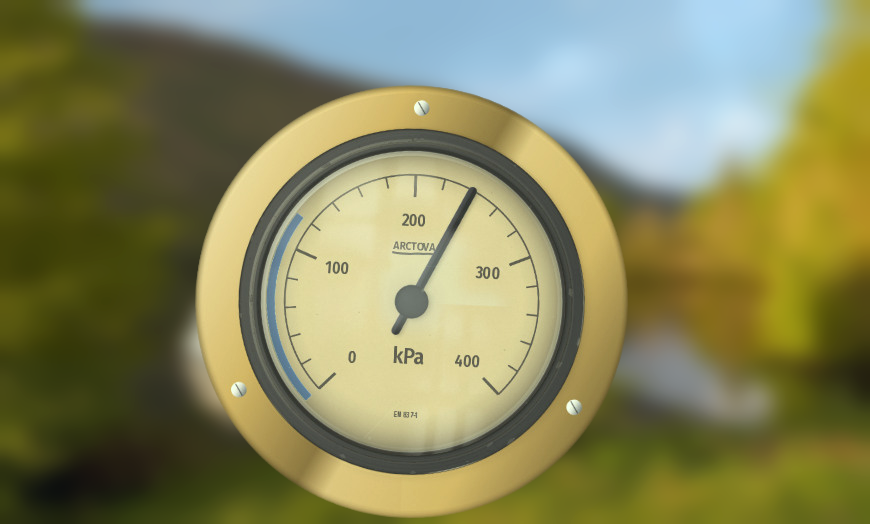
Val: 240 kPa
